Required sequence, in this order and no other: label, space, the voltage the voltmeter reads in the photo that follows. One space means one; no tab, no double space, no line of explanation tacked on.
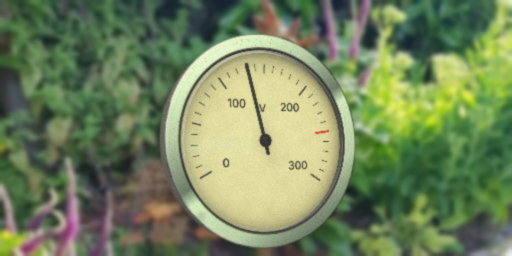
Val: 130 V
